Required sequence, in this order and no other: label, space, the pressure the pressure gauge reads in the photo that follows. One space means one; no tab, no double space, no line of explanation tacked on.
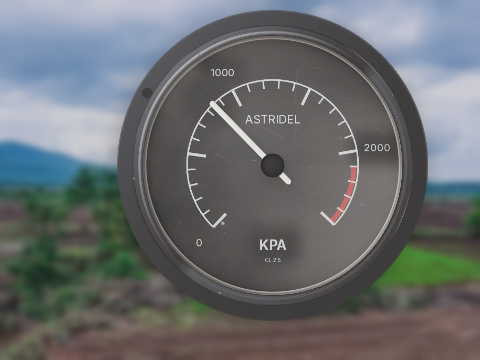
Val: 850 kPa
